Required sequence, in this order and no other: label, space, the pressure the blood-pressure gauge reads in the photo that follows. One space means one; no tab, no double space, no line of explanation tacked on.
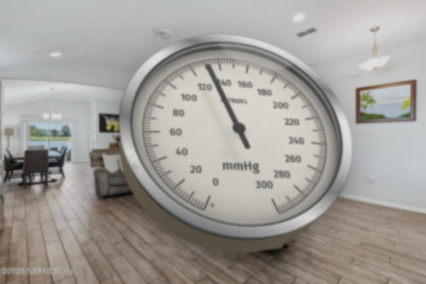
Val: 130 mmHg
